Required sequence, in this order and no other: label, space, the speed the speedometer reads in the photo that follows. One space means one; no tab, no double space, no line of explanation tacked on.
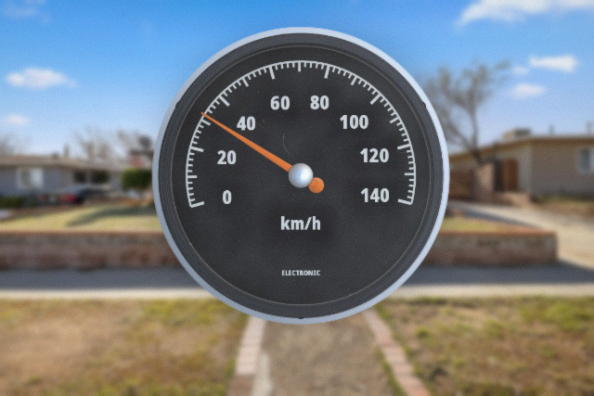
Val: 32 km/h
